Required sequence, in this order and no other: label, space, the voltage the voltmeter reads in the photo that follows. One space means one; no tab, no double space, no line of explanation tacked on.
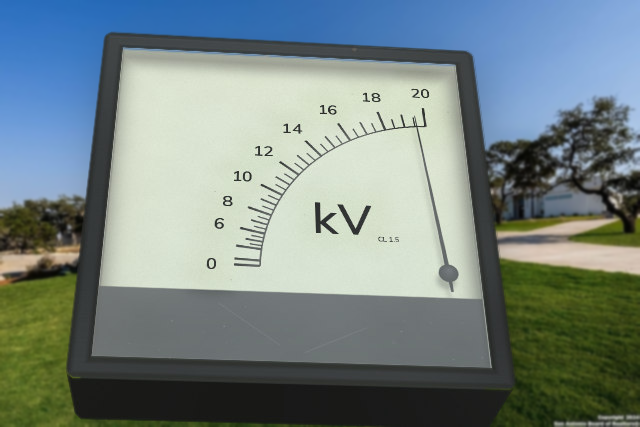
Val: 19.5 kV
